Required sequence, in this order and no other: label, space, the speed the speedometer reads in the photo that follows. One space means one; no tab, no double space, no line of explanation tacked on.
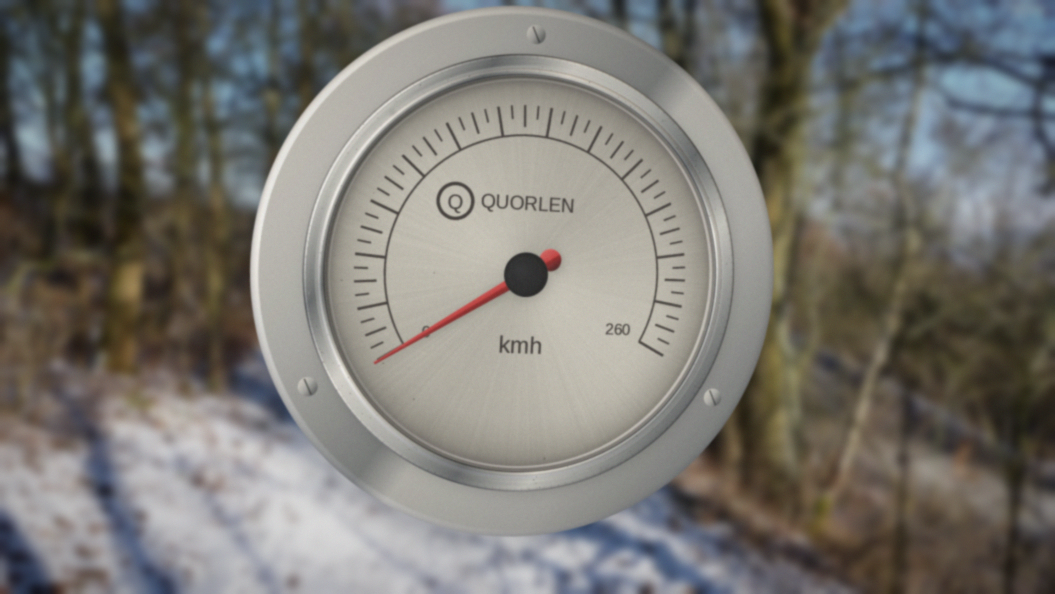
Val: 0 km/h
